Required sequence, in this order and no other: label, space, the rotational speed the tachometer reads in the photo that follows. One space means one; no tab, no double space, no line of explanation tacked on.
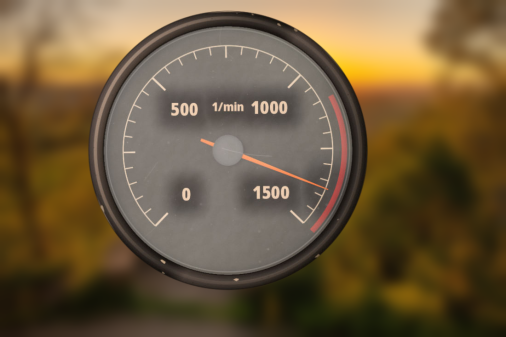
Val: 1375 rpm
